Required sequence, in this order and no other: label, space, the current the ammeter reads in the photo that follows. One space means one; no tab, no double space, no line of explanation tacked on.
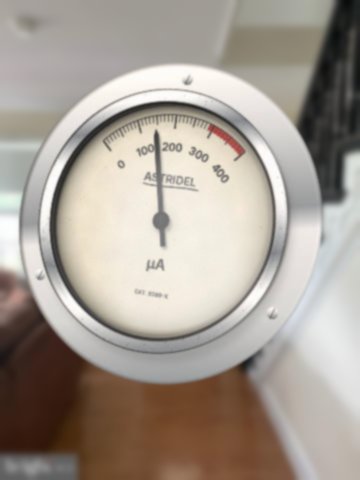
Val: 150 µA
